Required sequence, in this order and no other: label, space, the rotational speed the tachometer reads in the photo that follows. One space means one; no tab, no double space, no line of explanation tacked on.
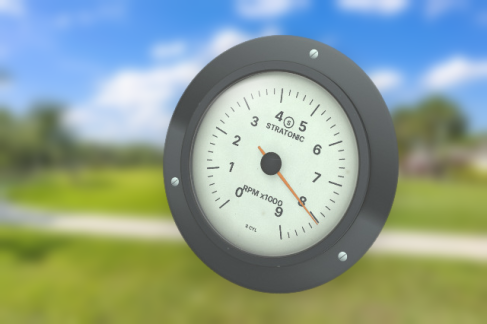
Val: 8000 rpm
